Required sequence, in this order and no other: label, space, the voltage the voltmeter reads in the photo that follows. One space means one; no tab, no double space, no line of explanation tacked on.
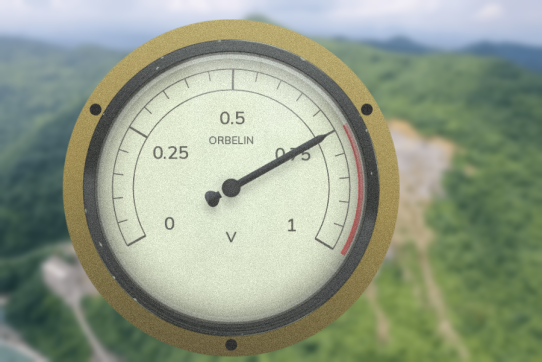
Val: 0.75 V
